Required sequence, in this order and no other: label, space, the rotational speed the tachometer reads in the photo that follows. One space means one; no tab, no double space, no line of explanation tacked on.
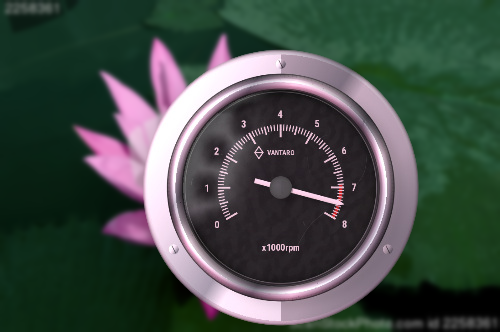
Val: 7500 rpm
